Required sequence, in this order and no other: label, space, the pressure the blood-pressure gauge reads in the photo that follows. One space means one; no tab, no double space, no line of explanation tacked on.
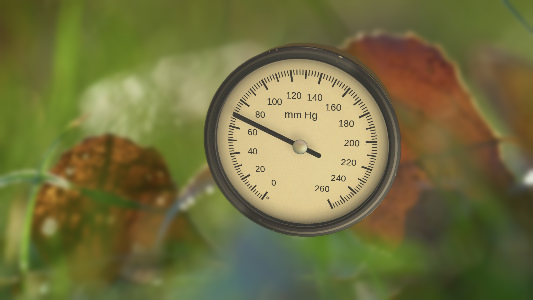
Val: 70 mmHg
